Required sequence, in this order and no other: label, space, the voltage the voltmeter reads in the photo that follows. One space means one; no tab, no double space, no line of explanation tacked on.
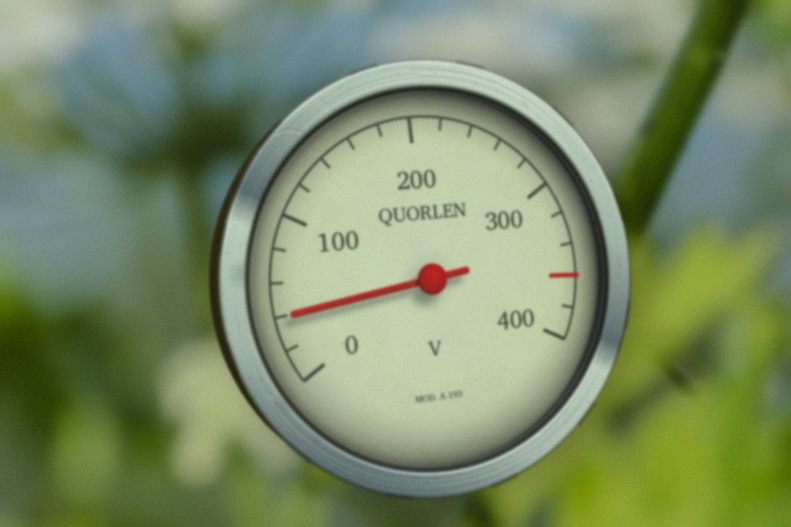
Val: 40 V
